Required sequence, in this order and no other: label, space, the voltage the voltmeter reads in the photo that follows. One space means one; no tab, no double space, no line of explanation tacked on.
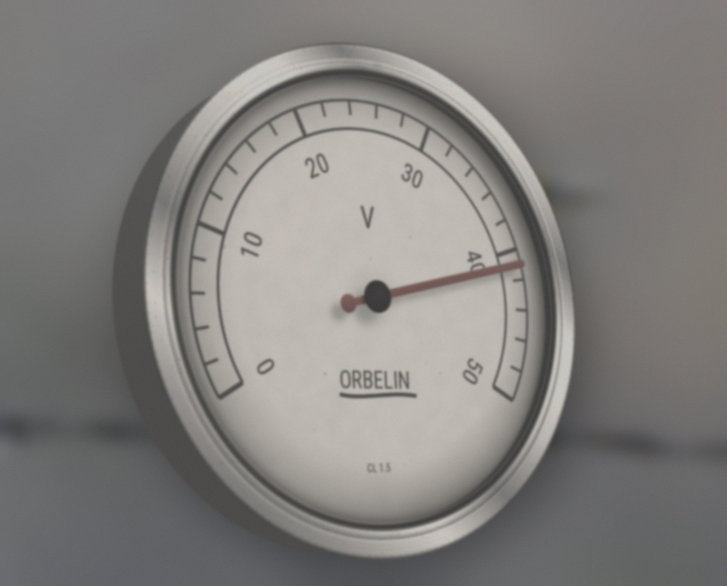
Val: 41 V
